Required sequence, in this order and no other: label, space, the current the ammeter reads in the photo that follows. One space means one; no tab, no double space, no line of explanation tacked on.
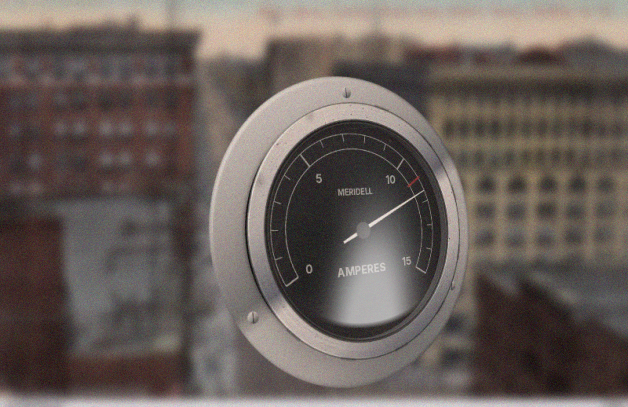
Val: 11.5 A
